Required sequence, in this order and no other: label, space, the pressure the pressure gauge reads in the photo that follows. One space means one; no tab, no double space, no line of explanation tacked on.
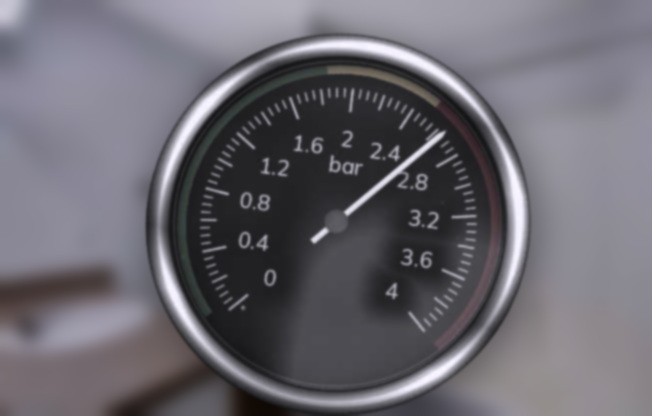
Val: 2.65 bar
